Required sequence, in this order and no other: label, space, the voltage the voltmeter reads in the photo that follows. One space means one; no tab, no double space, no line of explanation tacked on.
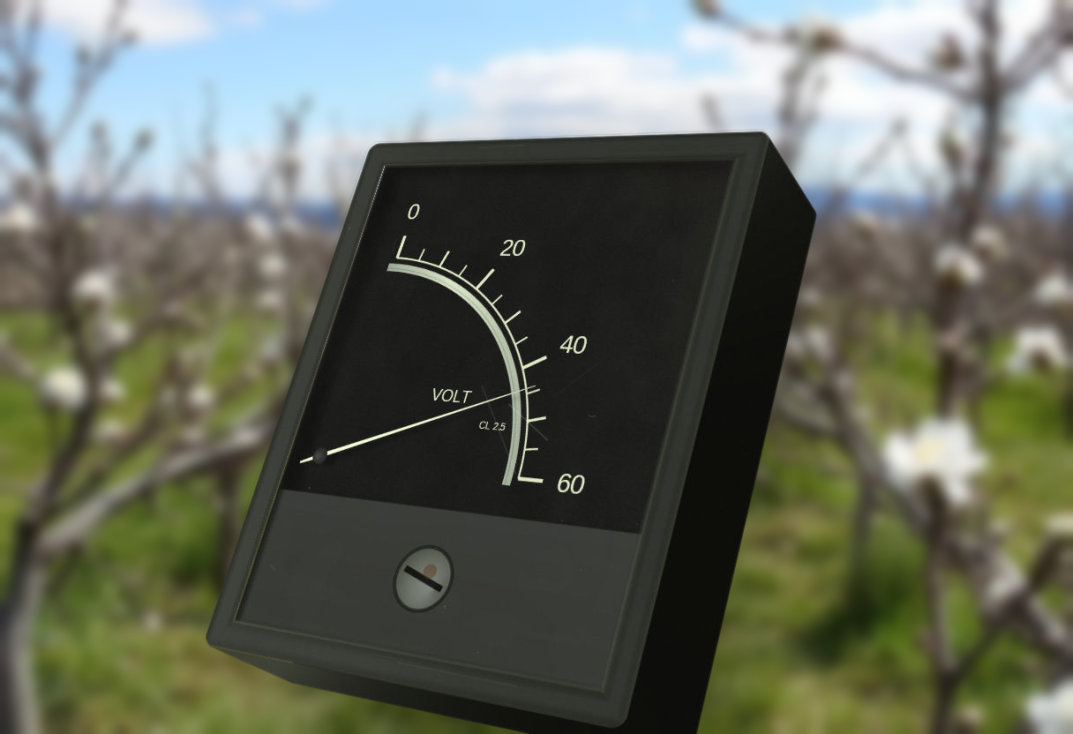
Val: 45 V
